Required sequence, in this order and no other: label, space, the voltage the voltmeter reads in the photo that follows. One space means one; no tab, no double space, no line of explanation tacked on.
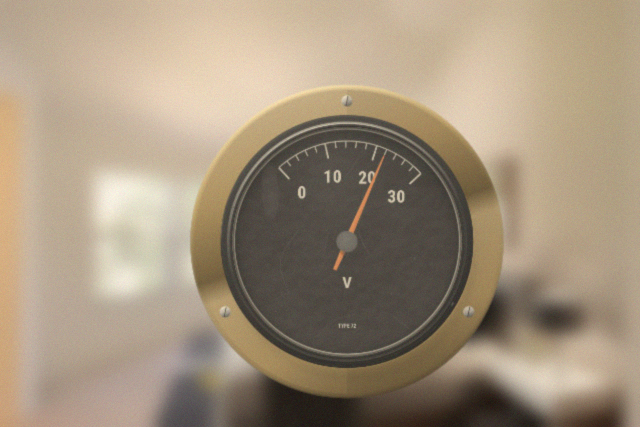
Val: 22 V
